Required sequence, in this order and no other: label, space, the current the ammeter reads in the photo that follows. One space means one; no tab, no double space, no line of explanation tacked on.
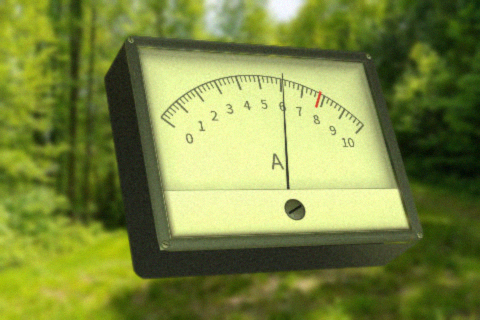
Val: 6 A
